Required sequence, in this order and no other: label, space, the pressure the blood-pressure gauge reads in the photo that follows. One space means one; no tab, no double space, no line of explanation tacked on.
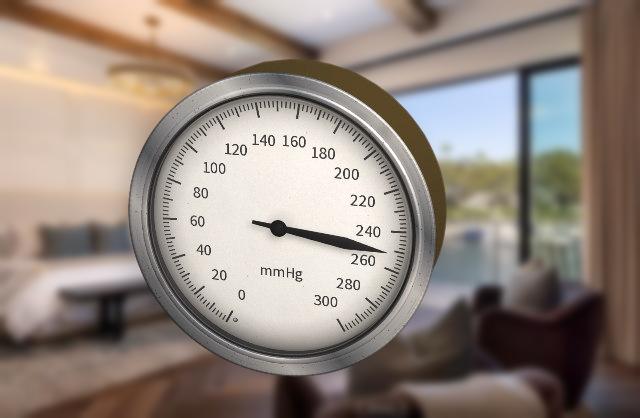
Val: 250 mmHg
